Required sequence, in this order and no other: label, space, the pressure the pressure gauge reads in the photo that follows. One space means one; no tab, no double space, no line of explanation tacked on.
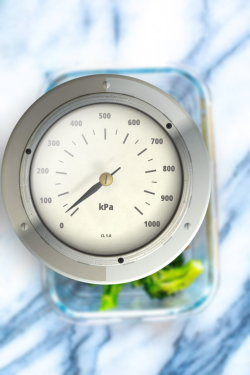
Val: 25 kPa
